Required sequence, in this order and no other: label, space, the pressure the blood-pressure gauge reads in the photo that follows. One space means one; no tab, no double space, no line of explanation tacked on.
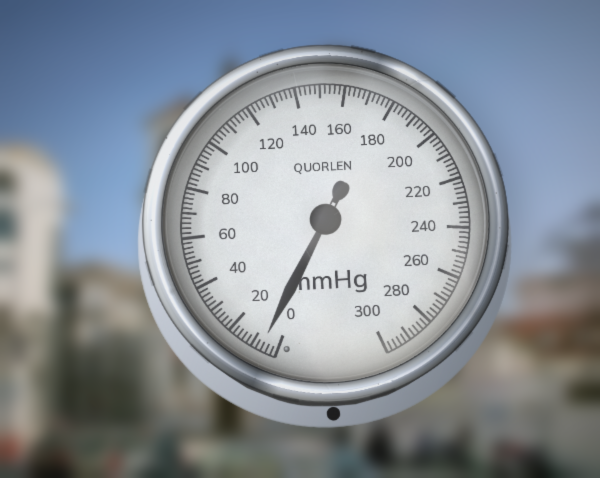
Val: 6 mmHg
